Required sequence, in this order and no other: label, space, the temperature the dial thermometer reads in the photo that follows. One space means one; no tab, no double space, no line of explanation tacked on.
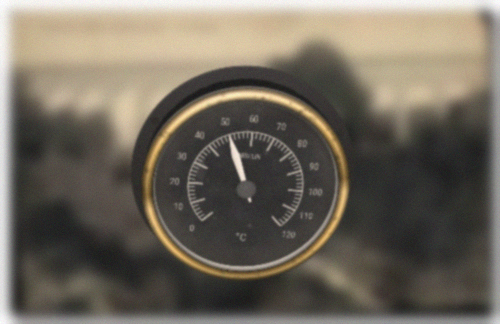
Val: 50 °C
